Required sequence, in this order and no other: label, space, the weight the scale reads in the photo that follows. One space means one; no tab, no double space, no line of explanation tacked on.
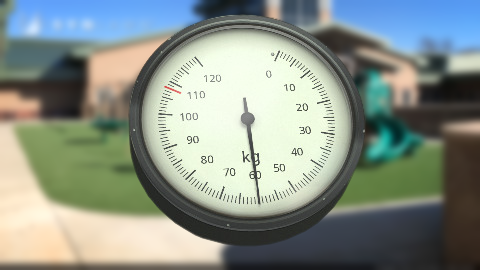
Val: 60 kg
